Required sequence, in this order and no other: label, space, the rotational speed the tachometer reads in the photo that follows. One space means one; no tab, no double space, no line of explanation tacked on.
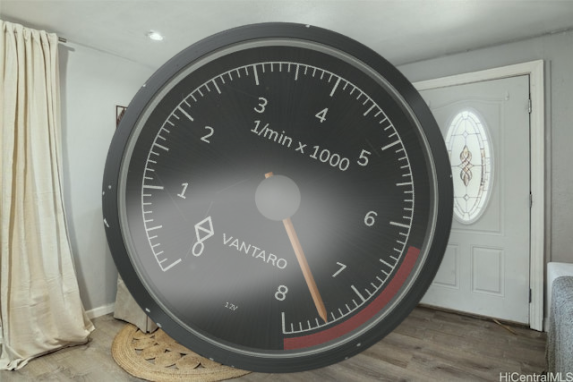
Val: 7500 rpm
